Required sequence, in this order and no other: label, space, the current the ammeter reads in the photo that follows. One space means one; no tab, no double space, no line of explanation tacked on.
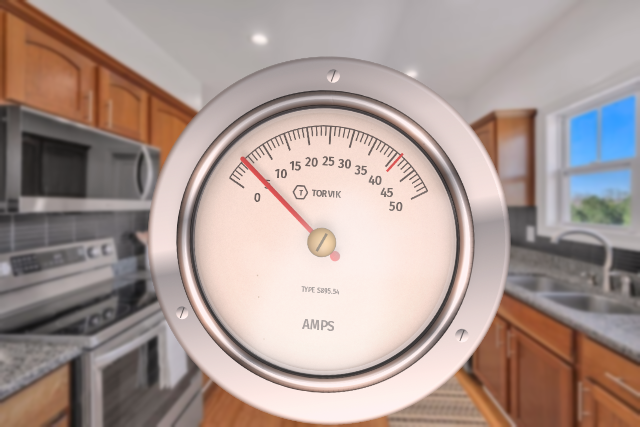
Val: 5 A
